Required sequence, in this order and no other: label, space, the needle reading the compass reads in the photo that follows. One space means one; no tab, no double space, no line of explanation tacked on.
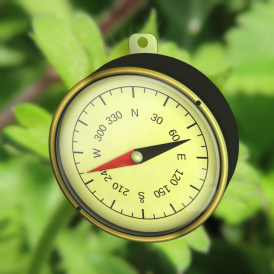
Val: 250 °
